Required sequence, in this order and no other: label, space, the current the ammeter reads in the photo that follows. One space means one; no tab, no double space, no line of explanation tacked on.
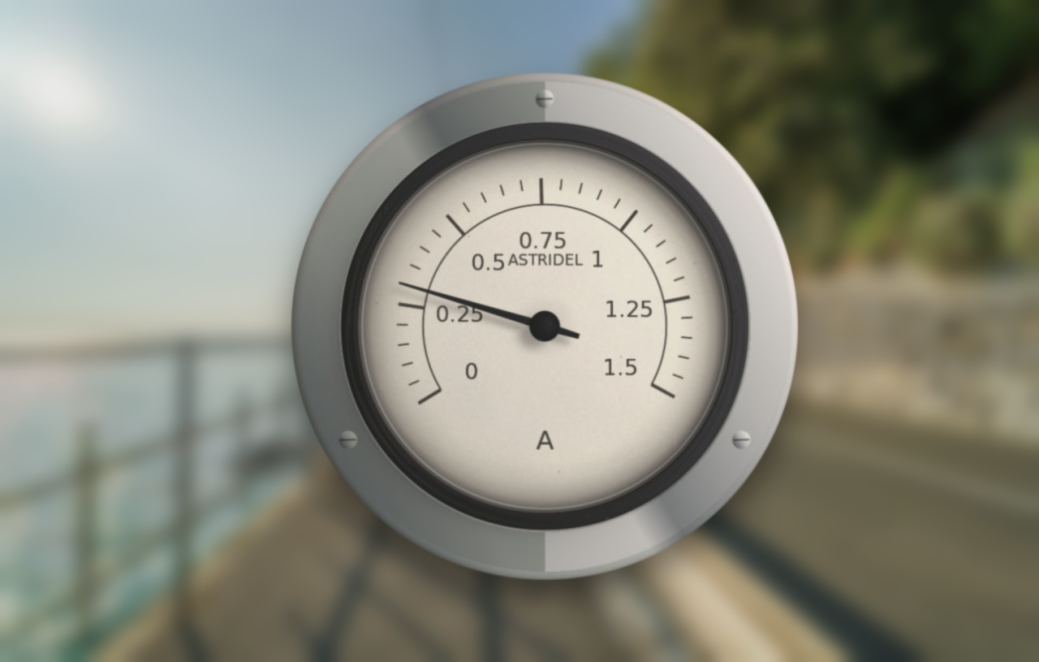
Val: 0.3 A
